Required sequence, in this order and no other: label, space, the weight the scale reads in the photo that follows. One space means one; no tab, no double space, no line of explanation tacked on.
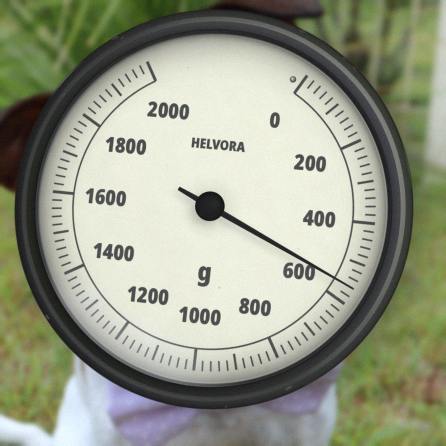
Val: 560 g
